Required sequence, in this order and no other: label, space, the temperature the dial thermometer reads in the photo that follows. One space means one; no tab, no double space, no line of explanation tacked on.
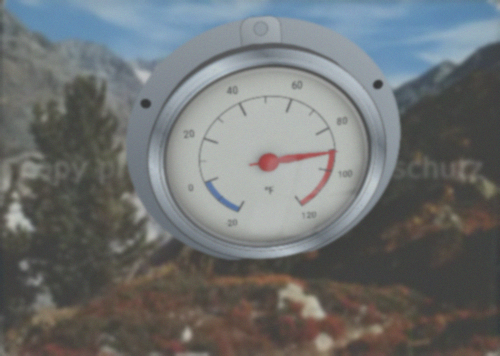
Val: 90 °F
